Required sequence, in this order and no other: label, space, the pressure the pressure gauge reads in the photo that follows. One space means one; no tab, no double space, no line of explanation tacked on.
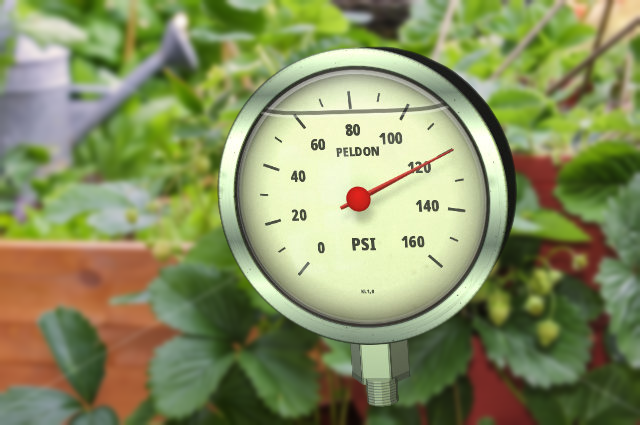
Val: 120 psi
